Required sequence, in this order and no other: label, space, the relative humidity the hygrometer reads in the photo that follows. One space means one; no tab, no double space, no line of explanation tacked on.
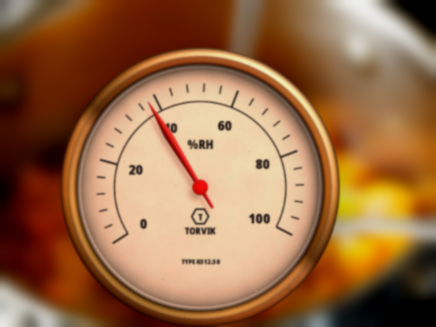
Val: 38 %
